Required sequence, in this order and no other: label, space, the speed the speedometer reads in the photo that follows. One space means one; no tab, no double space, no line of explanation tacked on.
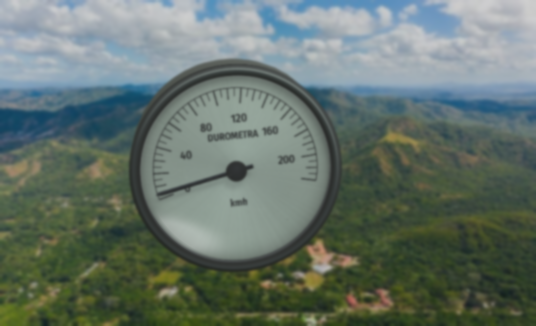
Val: 5 km/h
